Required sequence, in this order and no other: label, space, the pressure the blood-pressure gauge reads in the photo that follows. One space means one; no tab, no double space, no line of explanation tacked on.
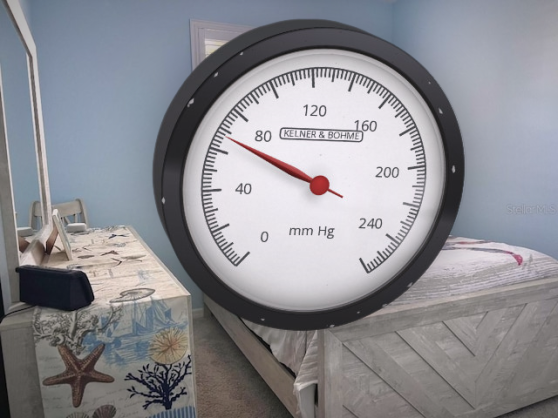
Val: 68 mmHg
